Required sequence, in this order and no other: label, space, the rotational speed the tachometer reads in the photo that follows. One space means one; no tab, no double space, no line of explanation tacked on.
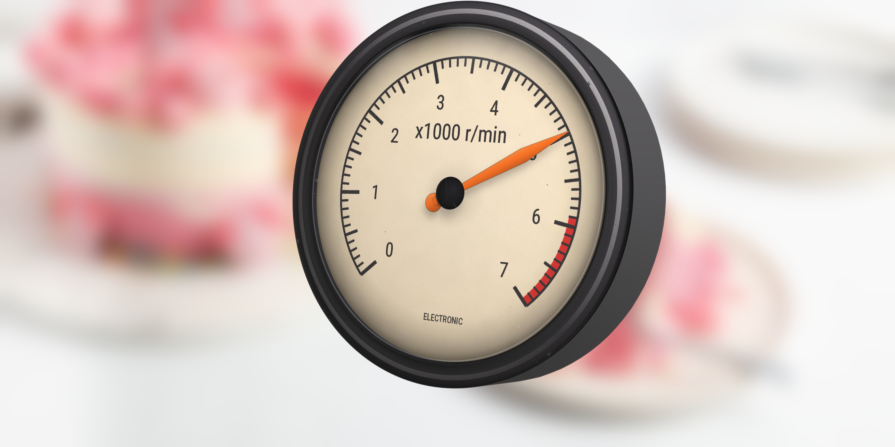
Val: 5000 rpm
